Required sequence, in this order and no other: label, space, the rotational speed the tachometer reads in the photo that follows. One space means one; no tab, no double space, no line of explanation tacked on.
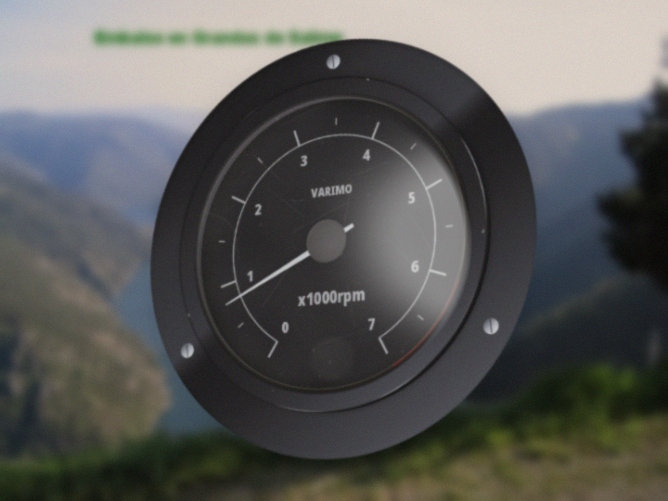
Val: 750 rpm
